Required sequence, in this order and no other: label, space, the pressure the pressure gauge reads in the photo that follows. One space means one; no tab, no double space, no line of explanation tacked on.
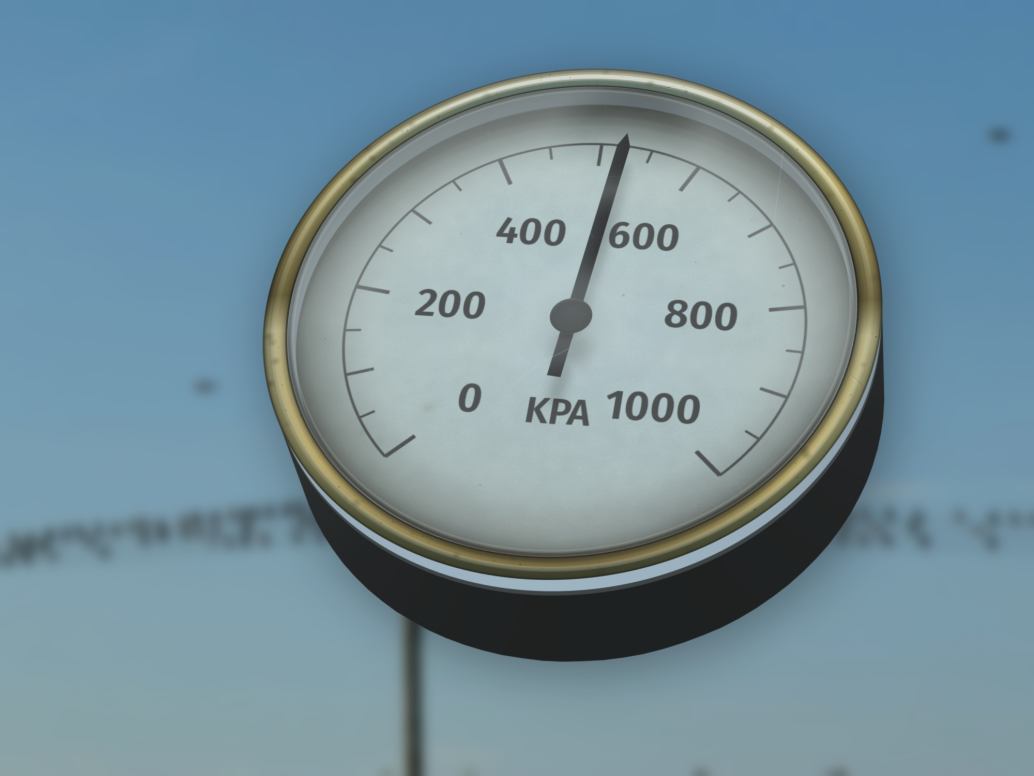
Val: 525 kPa
